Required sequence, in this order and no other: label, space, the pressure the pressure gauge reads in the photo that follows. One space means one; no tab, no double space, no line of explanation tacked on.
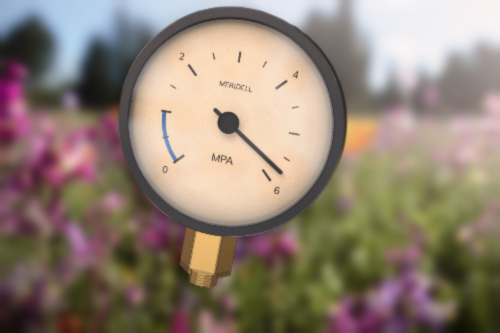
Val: 5.75 MPa
